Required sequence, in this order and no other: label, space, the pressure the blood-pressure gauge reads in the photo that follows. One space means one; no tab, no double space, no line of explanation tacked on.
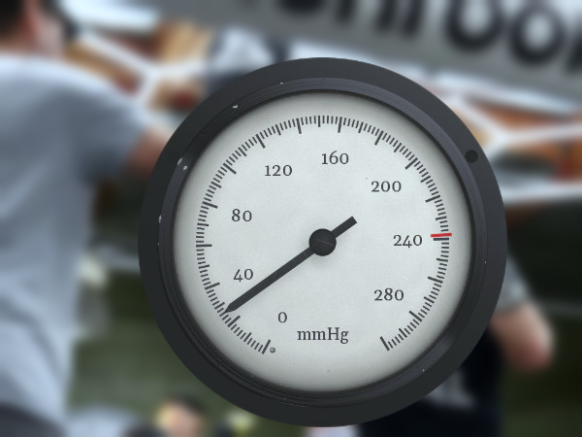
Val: 26 mmHg
